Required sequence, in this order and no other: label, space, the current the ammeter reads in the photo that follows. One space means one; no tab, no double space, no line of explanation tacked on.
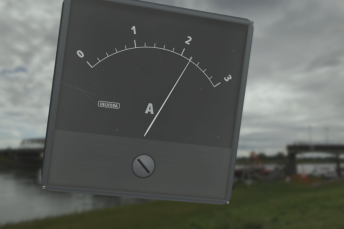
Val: 2.2 A
